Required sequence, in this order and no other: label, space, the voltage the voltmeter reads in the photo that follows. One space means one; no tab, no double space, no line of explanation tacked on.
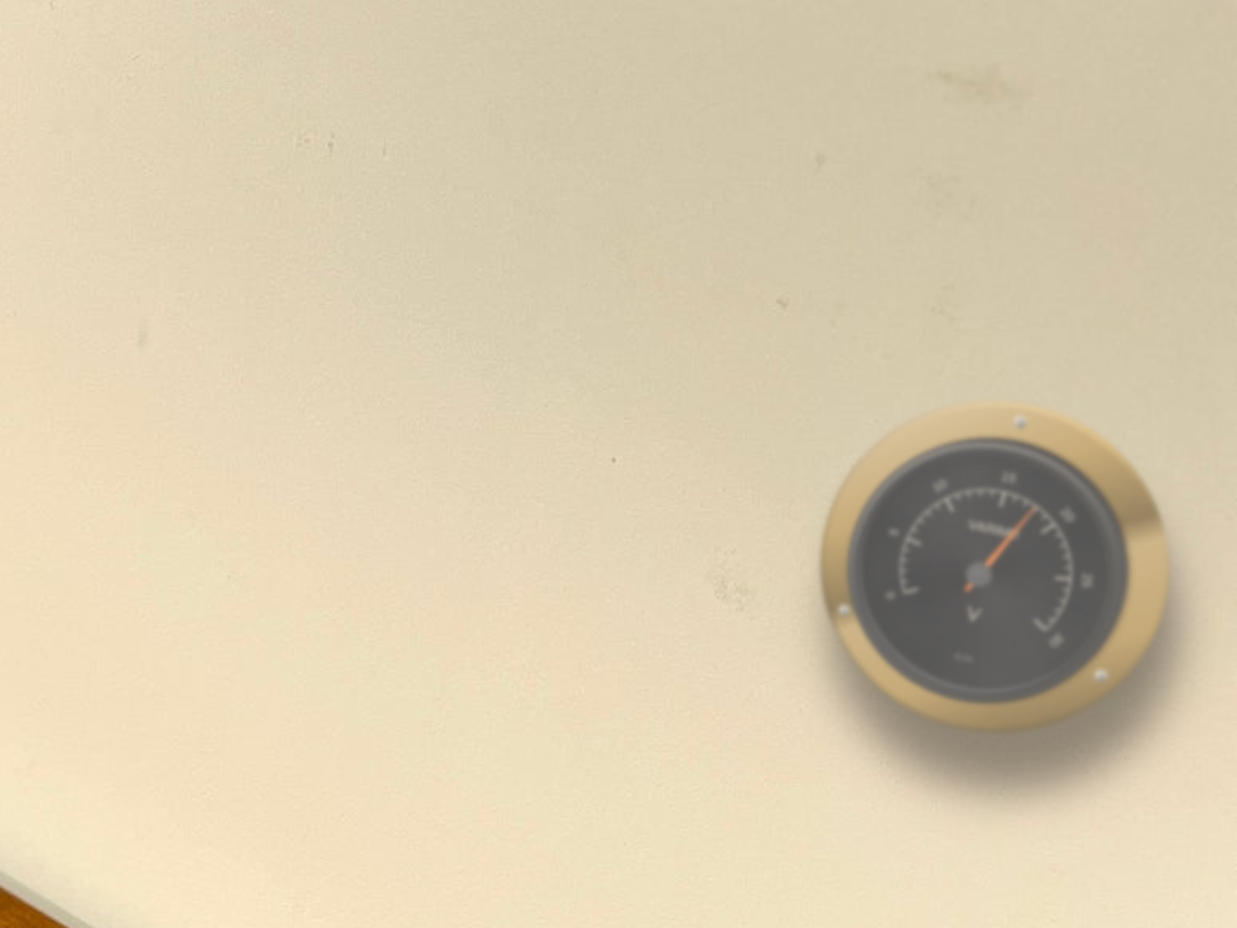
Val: 18 V
